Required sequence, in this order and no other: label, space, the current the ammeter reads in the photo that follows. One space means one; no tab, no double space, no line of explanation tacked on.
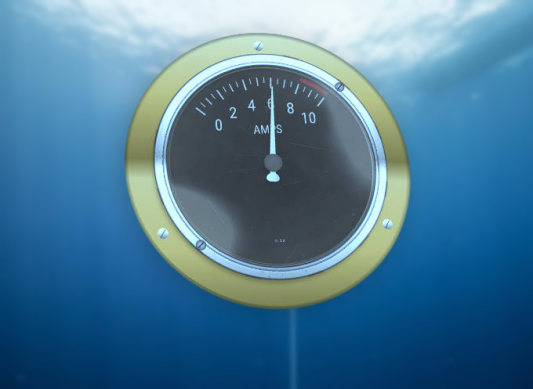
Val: 6 A
